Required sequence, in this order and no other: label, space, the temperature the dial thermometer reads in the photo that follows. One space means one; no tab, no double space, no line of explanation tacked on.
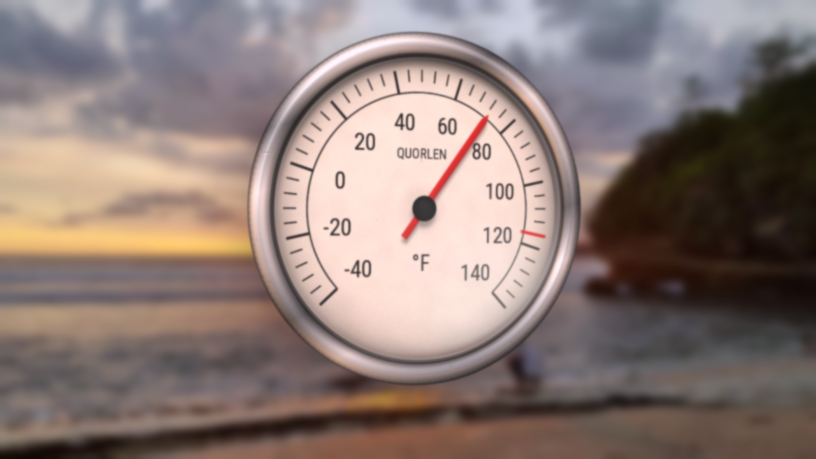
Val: 72 °F
